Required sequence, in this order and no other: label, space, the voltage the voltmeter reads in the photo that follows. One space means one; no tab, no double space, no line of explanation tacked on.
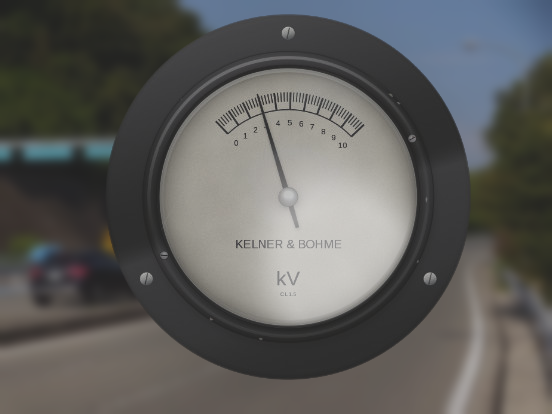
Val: 3 kV
